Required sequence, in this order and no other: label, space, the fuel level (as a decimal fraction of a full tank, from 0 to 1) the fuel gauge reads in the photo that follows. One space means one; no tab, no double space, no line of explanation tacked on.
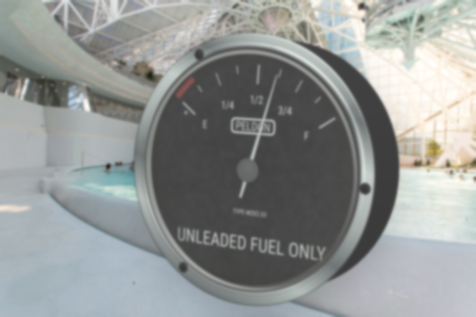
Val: 0.625
